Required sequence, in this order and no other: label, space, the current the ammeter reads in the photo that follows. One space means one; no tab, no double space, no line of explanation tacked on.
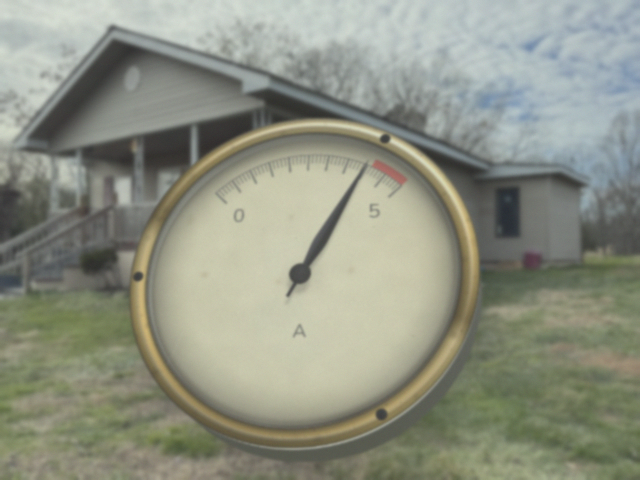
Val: 4 A
